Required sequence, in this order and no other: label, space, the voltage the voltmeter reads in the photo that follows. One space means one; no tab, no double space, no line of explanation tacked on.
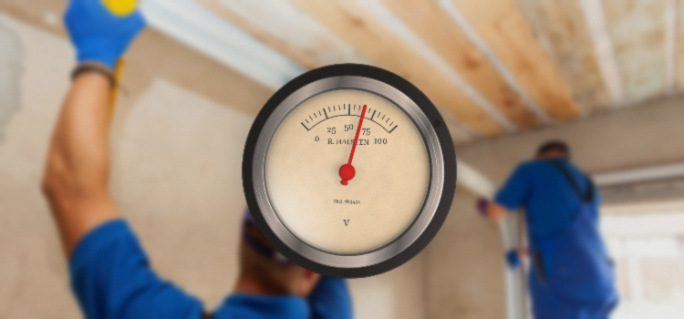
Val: 65 V
